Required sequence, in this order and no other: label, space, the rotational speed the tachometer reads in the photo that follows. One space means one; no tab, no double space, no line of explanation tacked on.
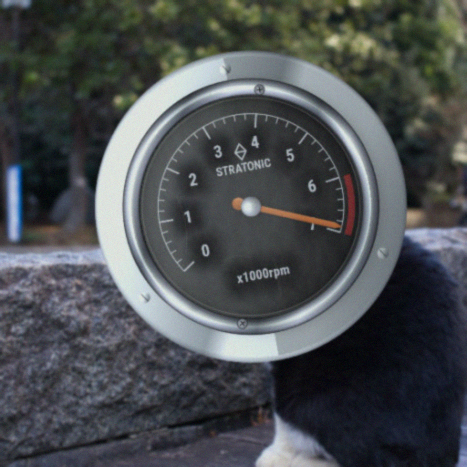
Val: 6900 rpm
